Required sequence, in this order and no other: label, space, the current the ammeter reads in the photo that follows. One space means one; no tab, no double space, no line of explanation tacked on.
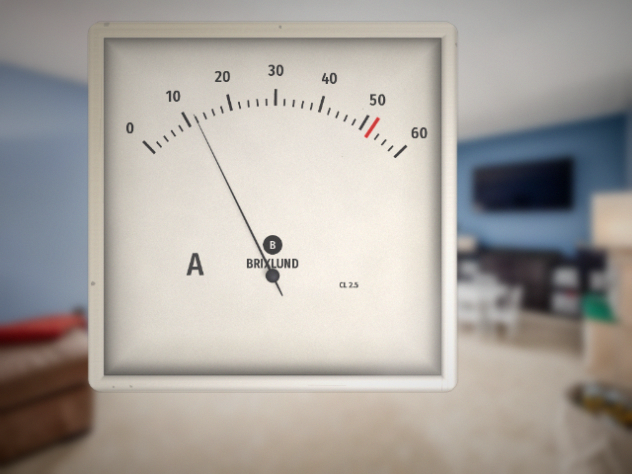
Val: 12 A
